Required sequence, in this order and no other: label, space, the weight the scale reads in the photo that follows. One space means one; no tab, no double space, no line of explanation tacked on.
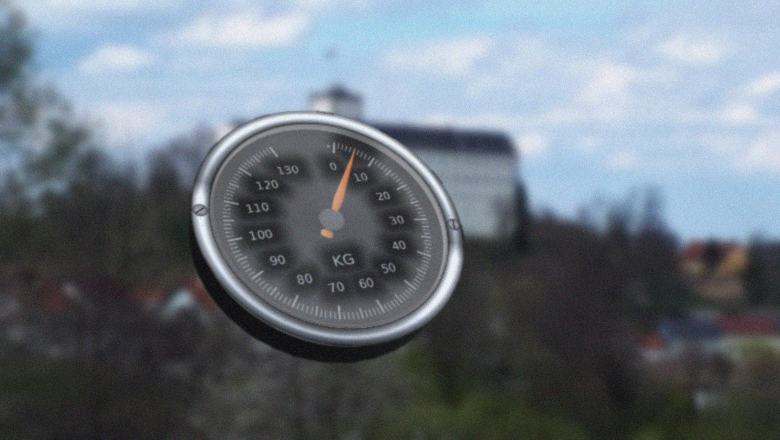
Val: 5 kg
